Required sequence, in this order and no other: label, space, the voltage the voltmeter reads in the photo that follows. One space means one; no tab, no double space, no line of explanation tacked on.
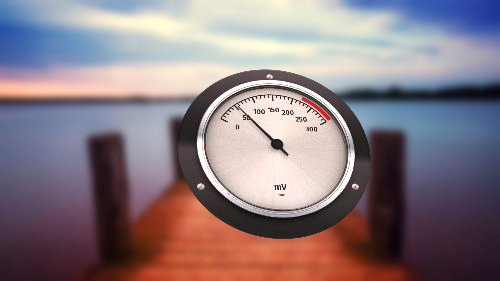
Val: 50 mV
